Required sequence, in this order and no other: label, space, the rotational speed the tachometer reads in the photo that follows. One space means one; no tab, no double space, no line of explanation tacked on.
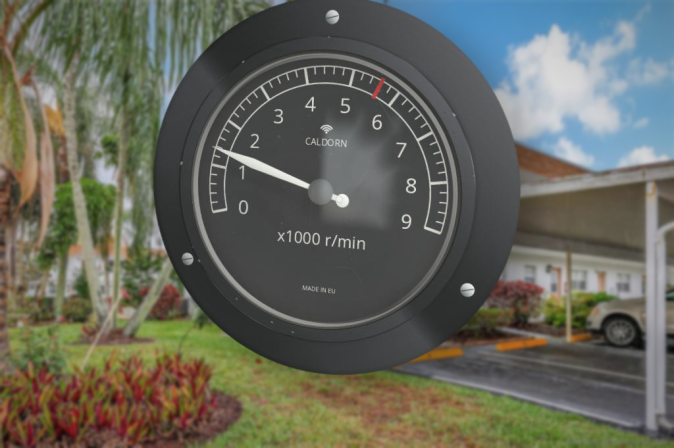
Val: 1400 rpm
